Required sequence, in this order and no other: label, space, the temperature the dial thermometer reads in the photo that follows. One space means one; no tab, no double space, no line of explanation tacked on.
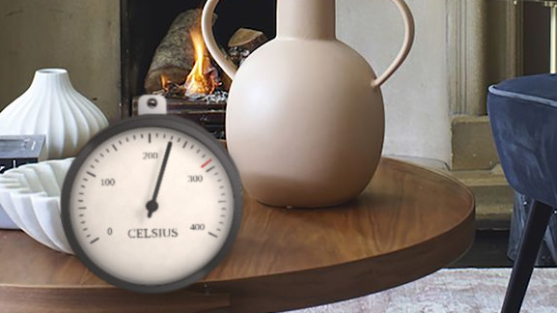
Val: 230 °C
